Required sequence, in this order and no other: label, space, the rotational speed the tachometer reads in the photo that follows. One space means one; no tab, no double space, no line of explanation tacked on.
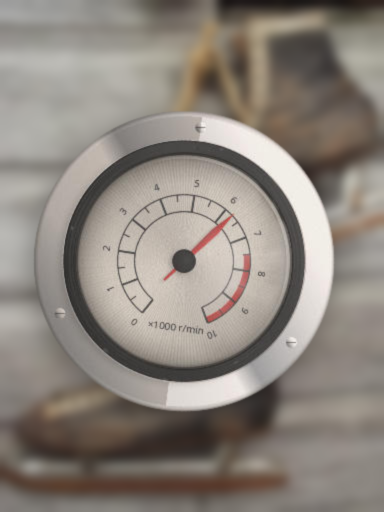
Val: 6250 rpm
